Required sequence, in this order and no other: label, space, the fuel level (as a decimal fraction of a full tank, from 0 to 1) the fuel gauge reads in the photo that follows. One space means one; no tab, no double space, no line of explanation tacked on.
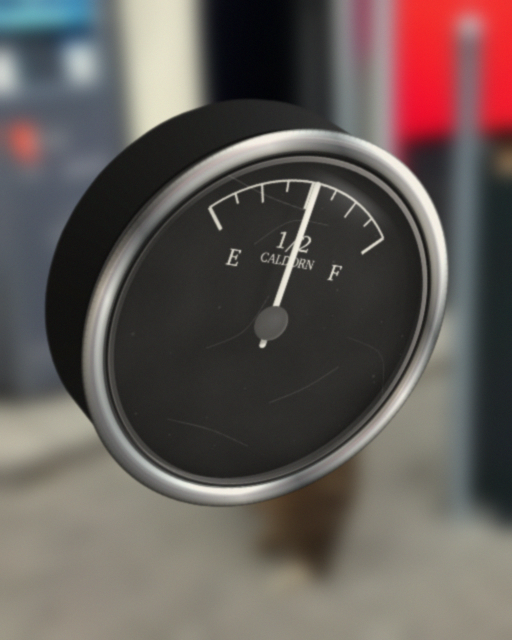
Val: 0.5
